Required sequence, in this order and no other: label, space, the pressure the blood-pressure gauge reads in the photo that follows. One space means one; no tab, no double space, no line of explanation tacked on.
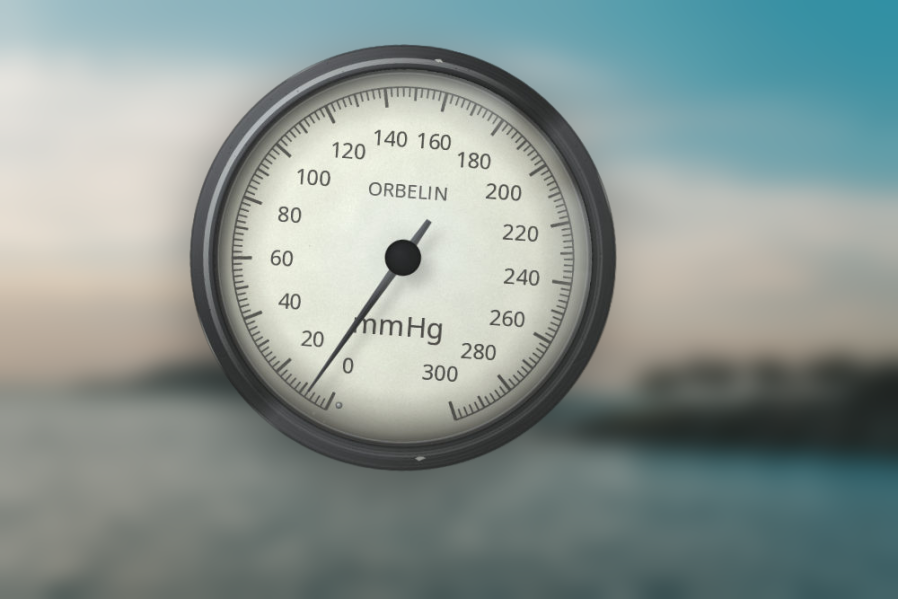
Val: 8 mmHg
